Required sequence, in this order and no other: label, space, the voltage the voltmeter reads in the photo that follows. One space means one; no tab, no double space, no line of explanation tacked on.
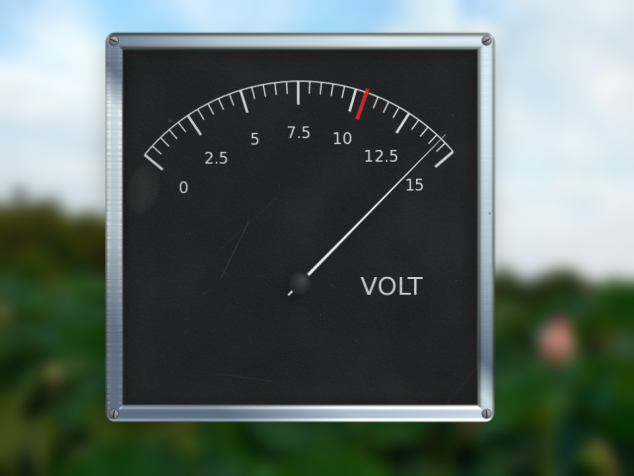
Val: 14.25 V
